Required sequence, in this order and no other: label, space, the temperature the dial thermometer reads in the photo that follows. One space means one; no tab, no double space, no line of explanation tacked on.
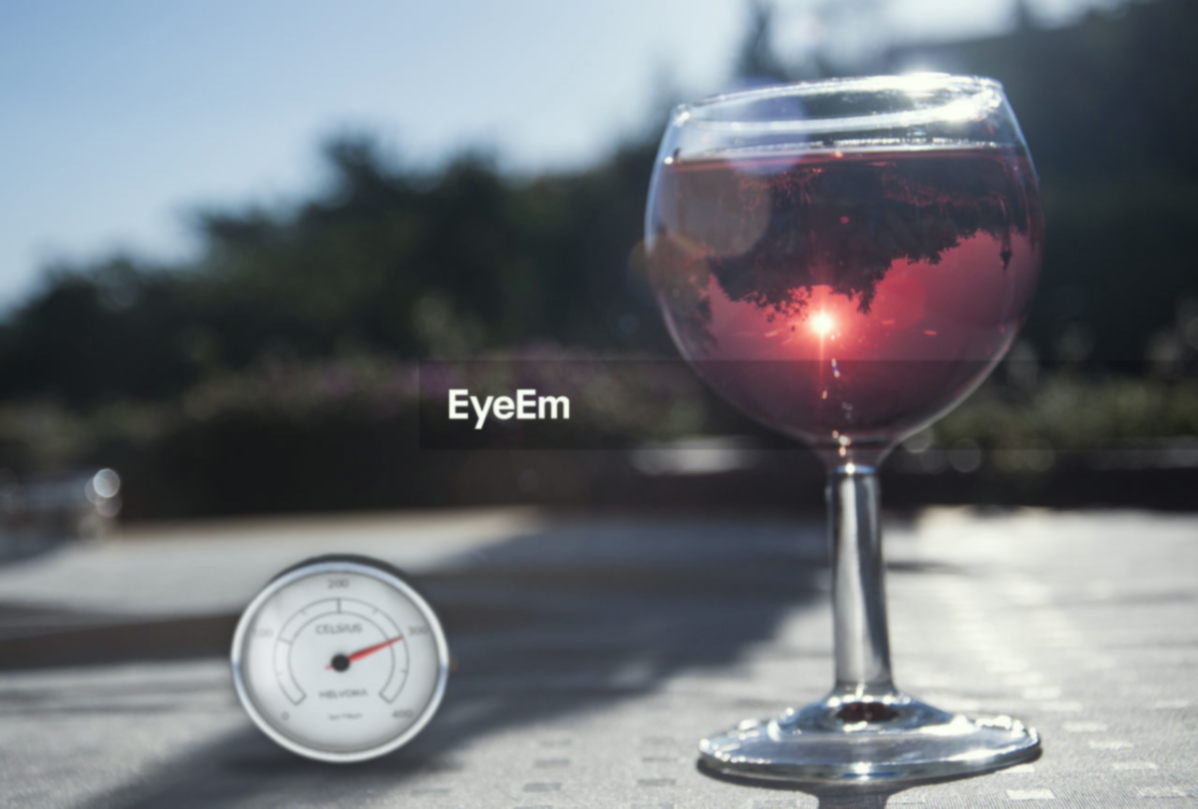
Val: 300 °C
